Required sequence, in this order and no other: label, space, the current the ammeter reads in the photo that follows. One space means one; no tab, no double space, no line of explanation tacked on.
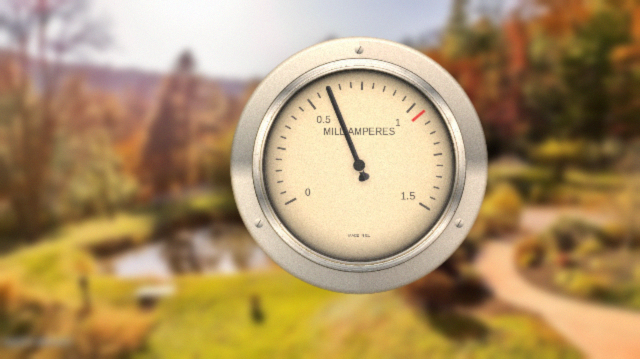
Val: 0.6 mA
